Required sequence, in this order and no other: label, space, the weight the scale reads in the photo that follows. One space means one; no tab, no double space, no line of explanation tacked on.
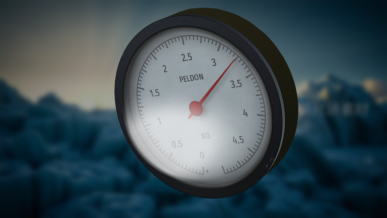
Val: 3.25 kg
